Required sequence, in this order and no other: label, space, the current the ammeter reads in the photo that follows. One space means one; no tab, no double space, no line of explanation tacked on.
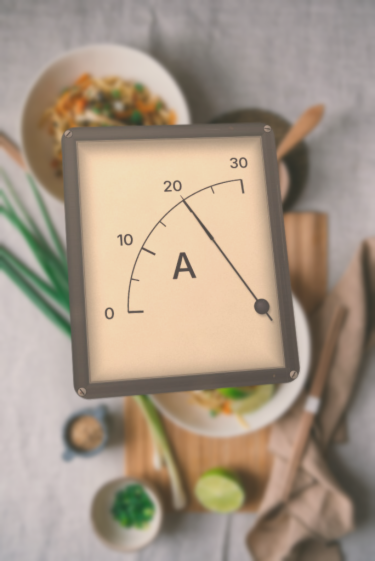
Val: 20 A
